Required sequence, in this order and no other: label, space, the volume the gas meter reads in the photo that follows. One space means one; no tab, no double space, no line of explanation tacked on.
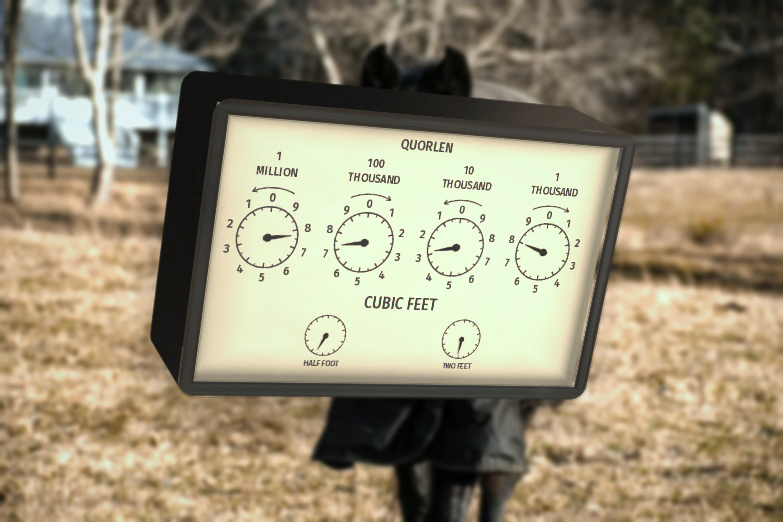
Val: 772800 ft³
